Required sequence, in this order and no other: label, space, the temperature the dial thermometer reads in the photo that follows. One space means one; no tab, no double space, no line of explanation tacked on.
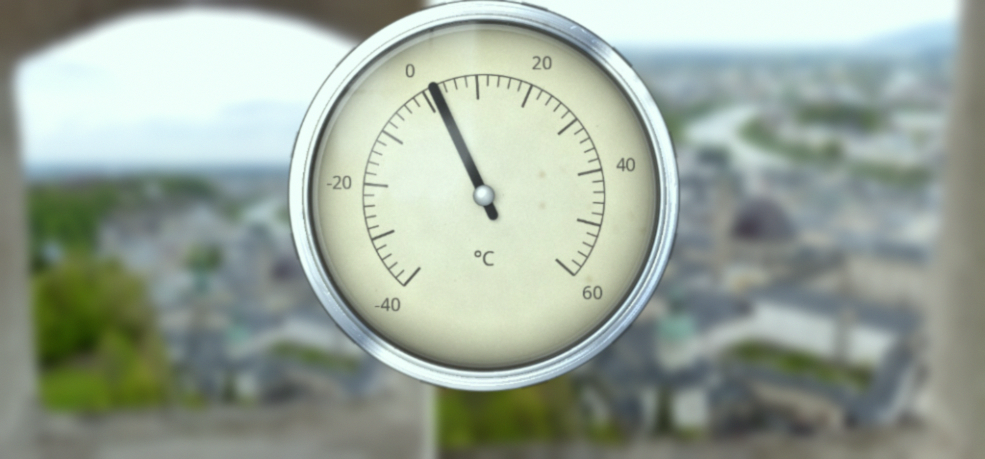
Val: 2 °C
